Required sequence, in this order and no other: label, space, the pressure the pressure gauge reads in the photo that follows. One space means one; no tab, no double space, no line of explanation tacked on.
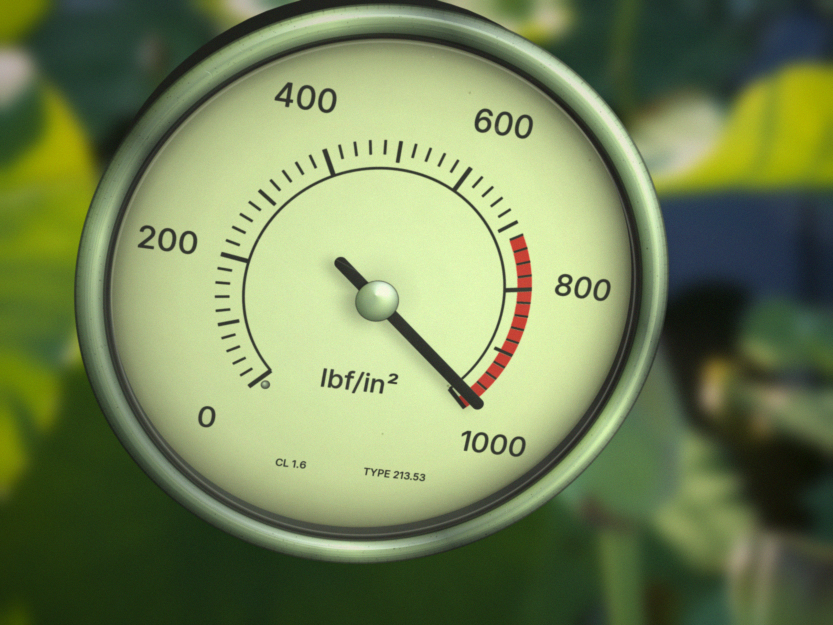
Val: 980 psi
